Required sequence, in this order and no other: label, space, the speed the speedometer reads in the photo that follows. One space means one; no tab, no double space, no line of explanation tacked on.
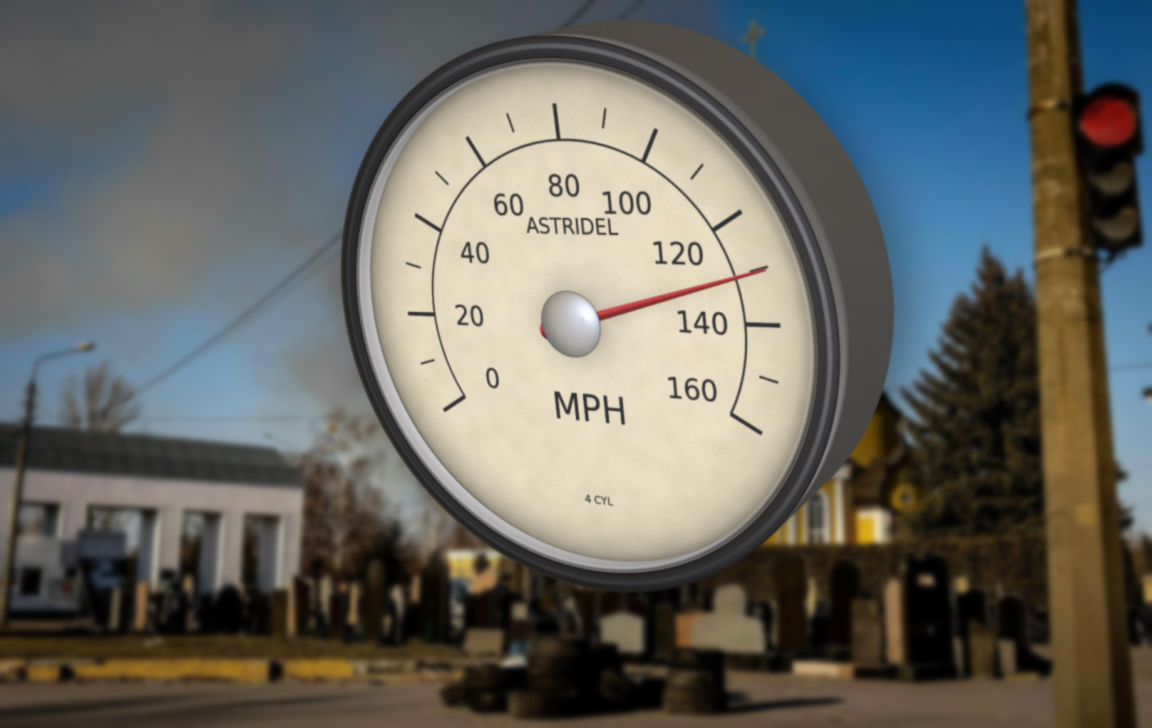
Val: 130 mph
